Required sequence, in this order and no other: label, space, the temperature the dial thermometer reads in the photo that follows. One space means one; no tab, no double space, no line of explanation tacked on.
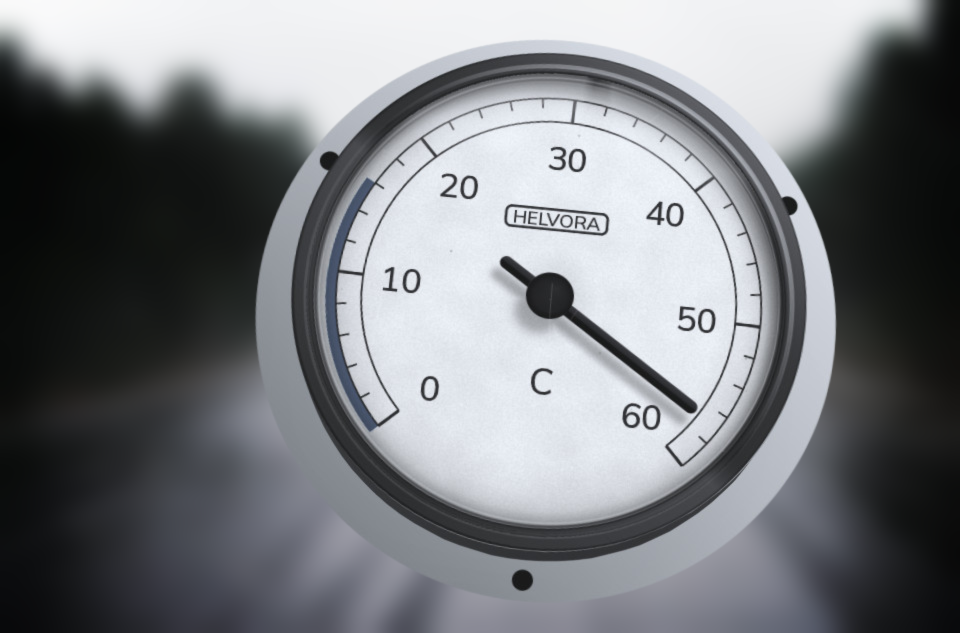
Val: 57 °C
